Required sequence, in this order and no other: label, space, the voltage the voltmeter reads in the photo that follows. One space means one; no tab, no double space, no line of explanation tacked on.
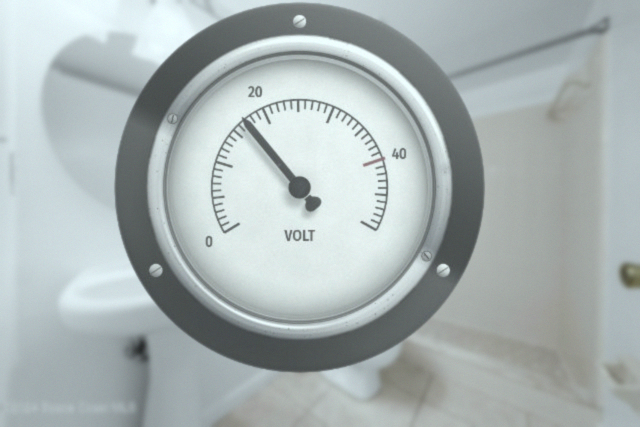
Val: 17 V
